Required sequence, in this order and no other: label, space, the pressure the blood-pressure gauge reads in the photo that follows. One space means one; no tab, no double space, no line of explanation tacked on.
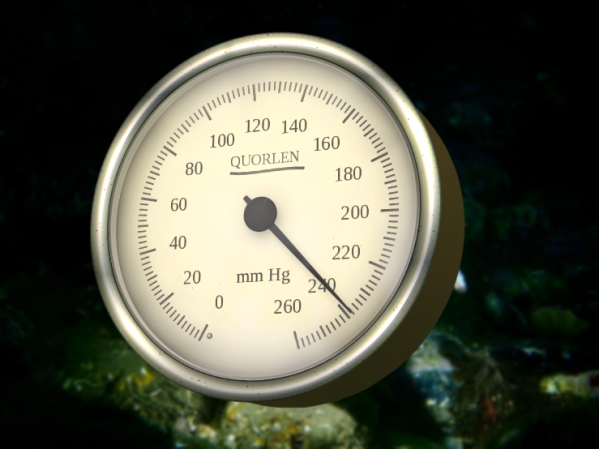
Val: 238 mmHg
